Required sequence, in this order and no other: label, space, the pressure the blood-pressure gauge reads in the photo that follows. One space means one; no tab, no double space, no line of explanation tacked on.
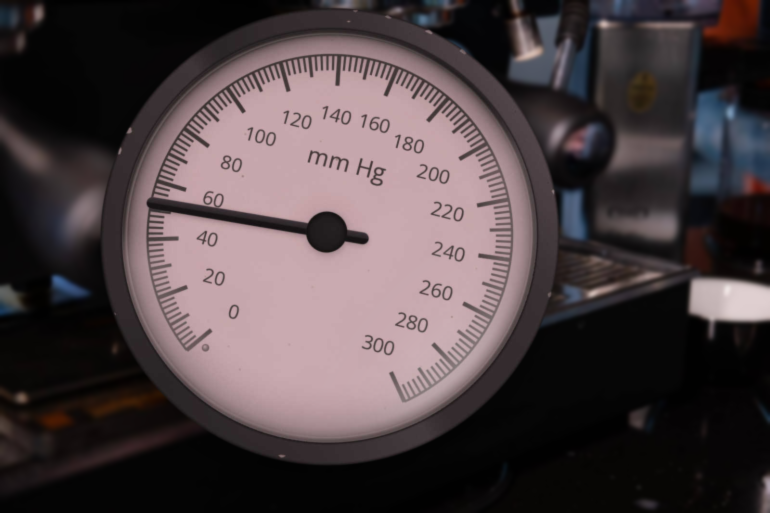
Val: 52 mmHg
